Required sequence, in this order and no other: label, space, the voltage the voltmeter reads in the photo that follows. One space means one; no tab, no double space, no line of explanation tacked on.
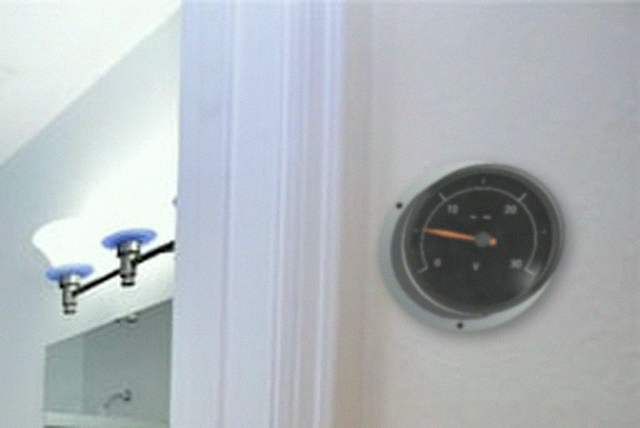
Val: 5 V
